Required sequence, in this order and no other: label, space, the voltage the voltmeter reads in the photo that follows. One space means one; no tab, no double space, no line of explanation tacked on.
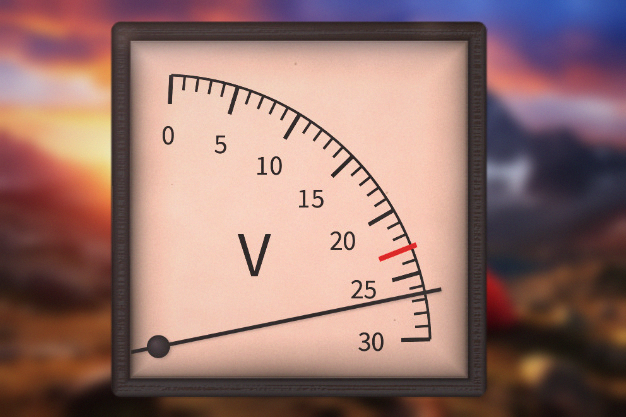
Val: 26.5 V
